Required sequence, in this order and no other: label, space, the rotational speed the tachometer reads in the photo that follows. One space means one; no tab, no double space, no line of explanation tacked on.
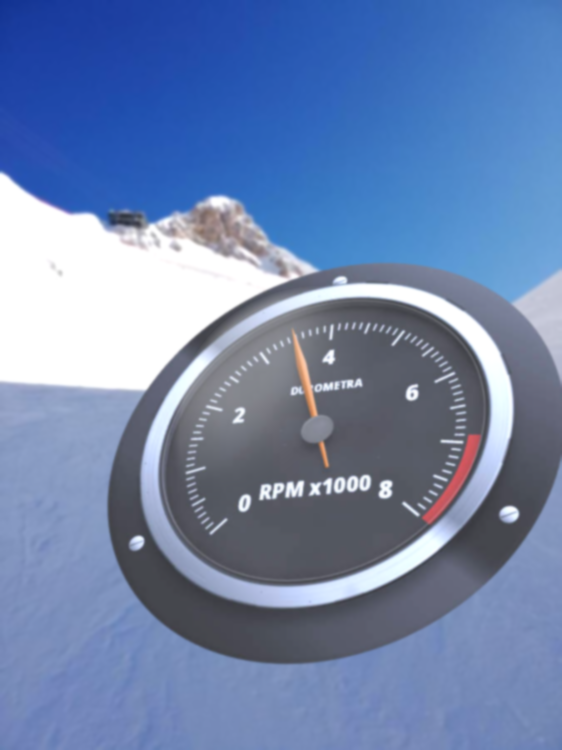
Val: 3500 rpm
